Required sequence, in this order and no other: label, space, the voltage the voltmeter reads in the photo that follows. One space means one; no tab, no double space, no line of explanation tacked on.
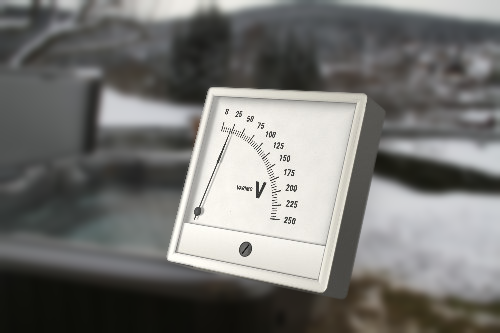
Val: 25 V
